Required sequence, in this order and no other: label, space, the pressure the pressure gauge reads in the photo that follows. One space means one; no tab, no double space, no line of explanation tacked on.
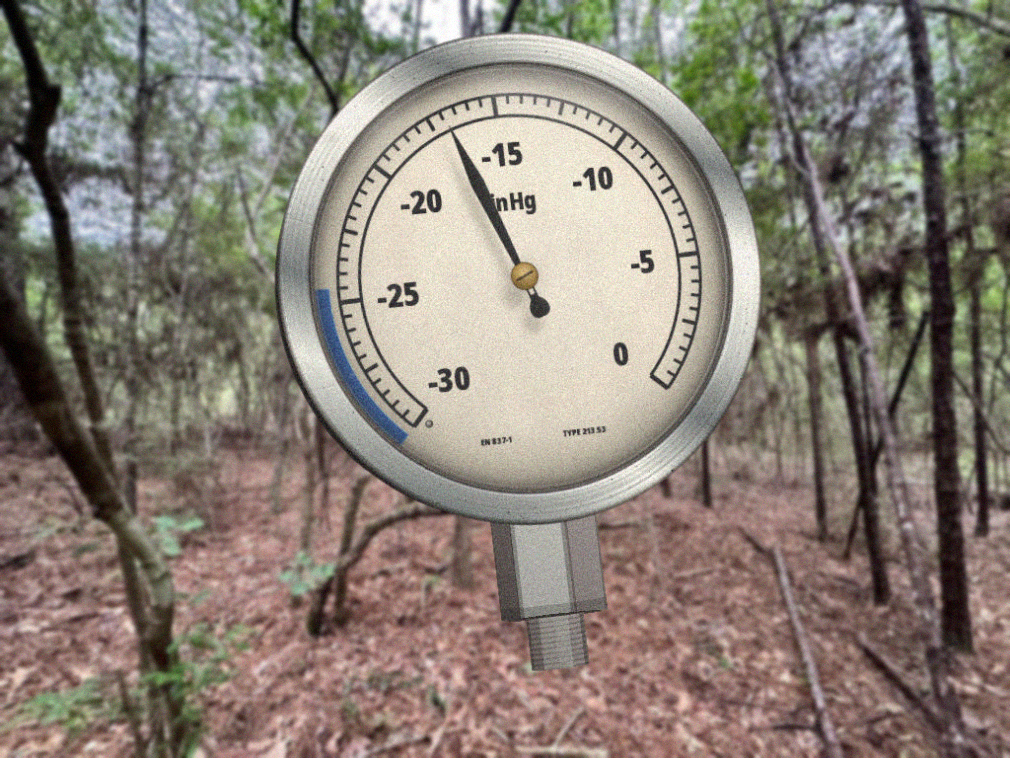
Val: -17 inHg
